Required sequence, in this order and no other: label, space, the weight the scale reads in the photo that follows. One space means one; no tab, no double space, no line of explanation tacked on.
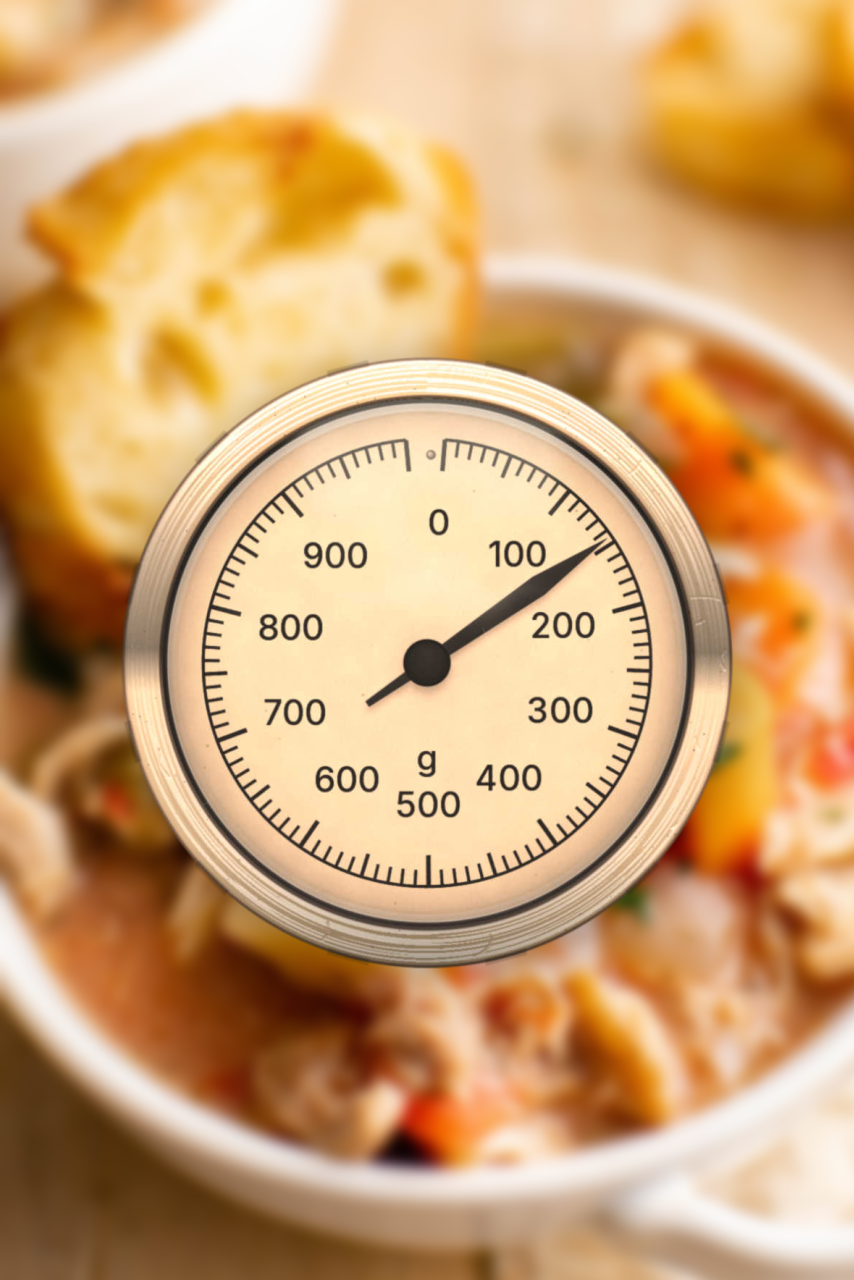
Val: 145 g
